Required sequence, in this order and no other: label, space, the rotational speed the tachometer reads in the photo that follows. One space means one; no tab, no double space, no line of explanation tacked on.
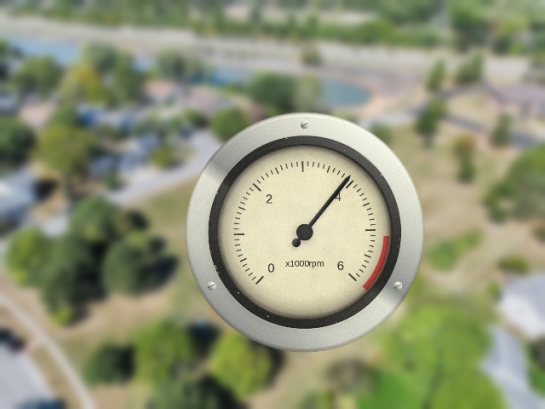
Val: 3900 rpm
